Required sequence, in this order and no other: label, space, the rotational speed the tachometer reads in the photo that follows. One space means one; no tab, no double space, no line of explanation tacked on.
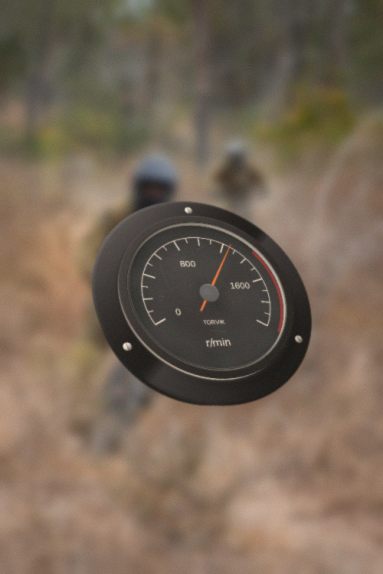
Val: 1250 rpm
